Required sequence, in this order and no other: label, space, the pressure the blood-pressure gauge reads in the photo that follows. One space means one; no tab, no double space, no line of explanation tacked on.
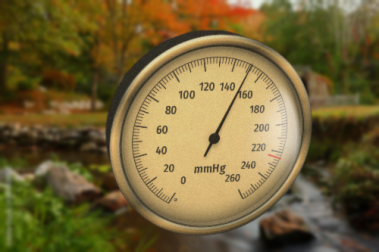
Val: 150 mmHg
